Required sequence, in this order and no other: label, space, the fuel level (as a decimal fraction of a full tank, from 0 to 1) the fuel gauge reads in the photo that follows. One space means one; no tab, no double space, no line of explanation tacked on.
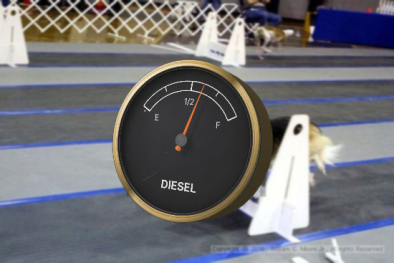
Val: 0.625
